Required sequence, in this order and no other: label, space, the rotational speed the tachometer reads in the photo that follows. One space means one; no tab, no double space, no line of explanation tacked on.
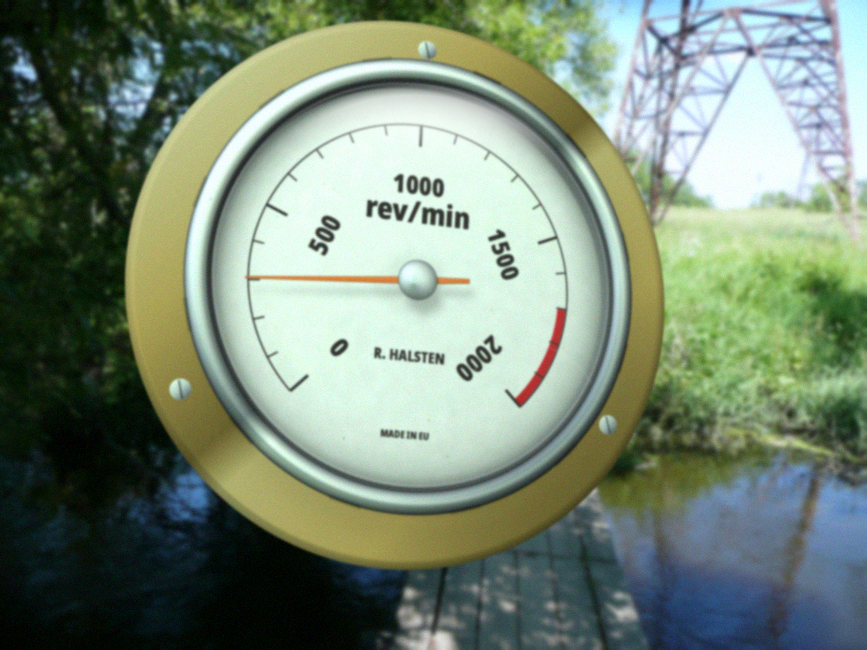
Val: 300 rpm
